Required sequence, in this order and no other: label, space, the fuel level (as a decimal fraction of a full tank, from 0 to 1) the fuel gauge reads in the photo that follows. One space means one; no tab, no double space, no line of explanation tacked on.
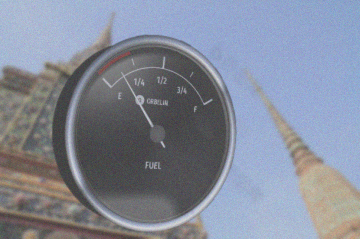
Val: 0.125
